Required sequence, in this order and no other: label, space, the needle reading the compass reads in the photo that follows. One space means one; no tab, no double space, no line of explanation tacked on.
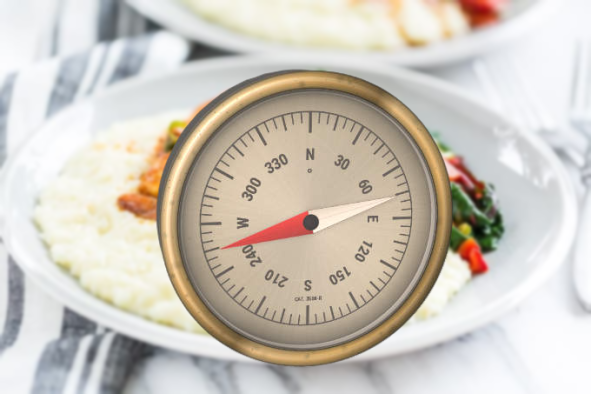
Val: 255 °
